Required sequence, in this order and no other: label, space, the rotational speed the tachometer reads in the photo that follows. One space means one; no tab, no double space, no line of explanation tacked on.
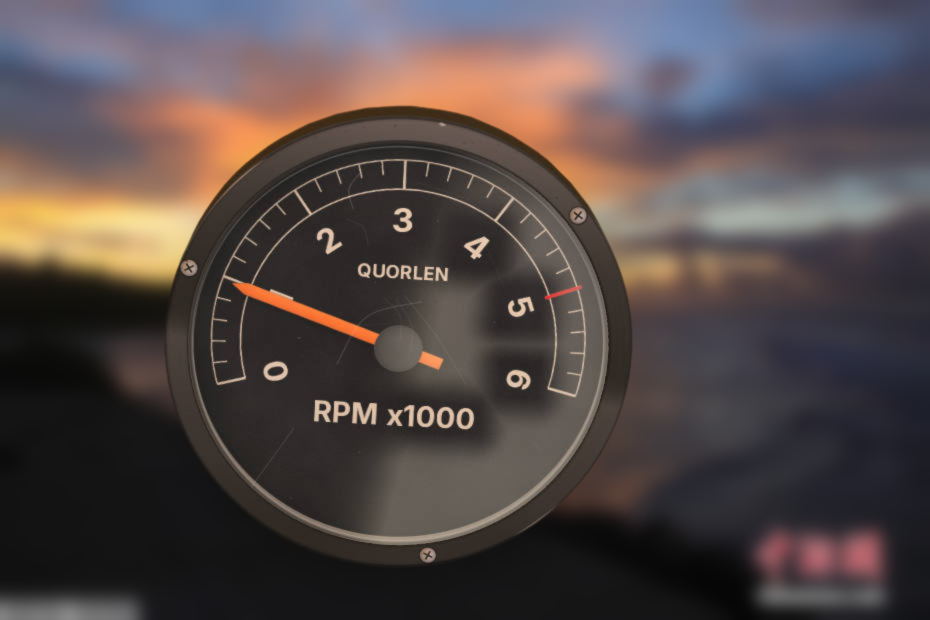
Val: 1000 rpm
